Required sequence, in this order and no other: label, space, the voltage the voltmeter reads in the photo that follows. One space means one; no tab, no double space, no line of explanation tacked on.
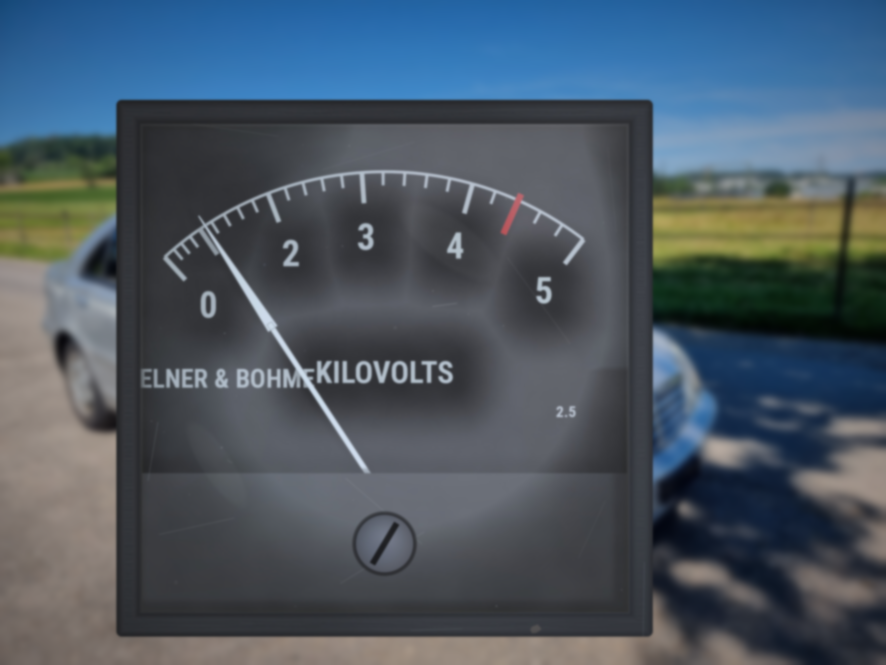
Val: 1.1 kV
